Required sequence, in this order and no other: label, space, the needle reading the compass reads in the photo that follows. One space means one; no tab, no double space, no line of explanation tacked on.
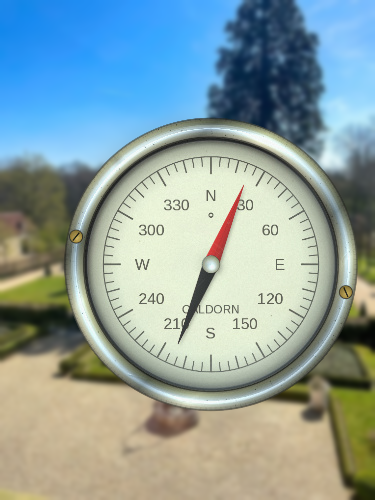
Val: 22.5 °
